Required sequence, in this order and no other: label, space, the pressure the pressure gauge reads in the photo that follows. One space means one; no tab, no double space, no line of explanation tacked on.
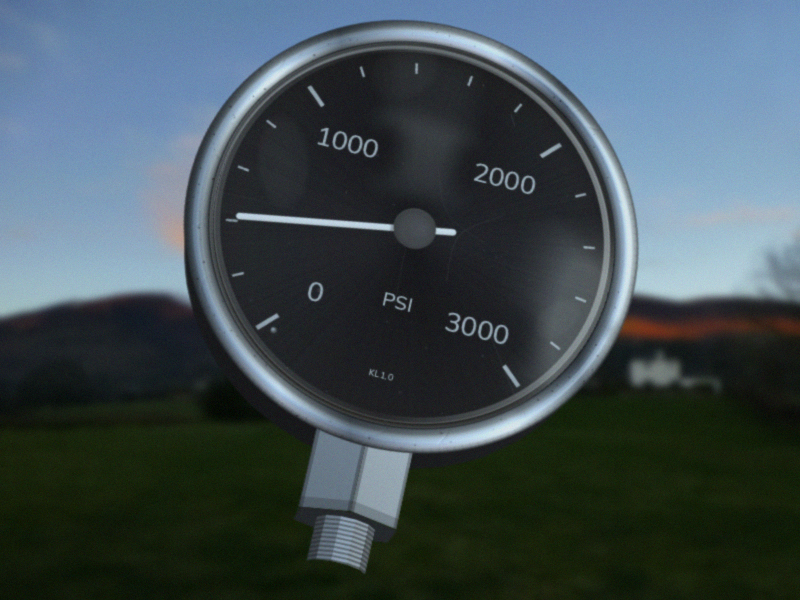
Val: 400 psi
